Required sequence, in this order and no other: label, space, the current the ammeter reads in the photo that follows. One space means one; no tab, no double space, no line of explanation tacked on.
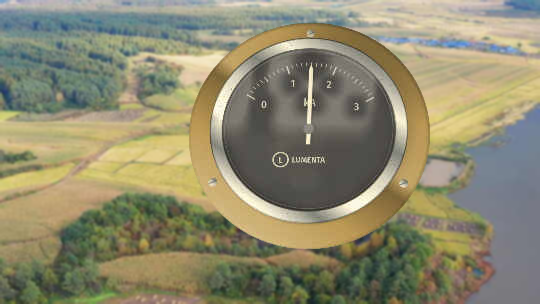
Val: 1.5 kA
